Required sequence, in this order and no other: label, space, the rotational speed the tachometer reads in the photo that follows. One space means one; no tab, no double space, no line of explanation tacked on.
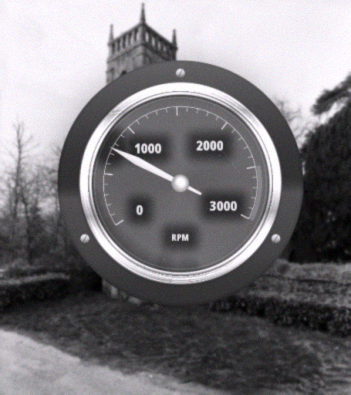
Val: 750 rpm
